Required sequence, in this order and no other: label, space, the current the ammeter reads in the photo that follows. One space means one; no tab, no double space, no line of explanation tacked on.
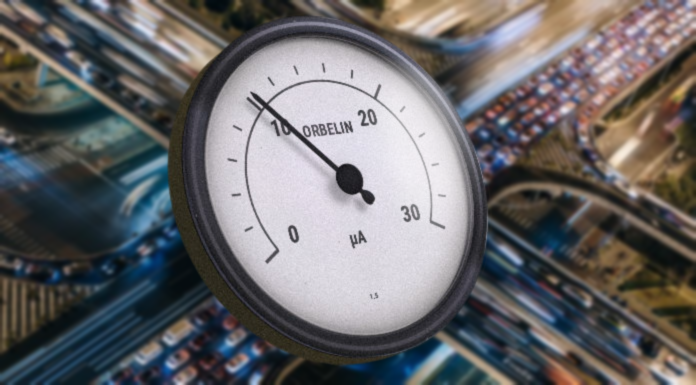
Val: 10 µA
